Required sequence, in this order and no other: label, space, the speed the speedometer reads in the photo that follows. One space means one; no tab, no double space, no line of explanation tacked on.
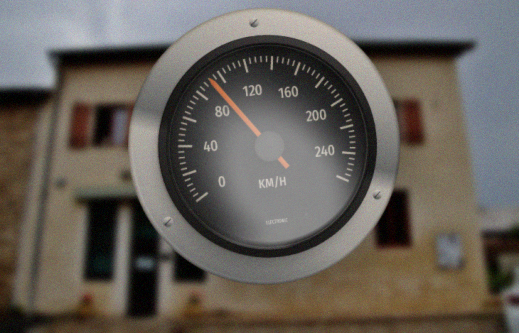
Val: 92 km/h
